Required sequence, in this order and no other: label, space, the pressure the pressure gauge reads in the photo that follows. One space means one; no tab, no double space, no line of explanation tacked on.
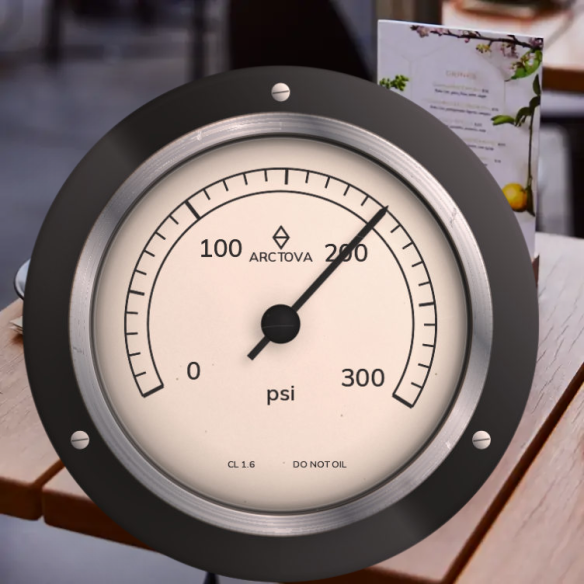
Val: 200 psi
